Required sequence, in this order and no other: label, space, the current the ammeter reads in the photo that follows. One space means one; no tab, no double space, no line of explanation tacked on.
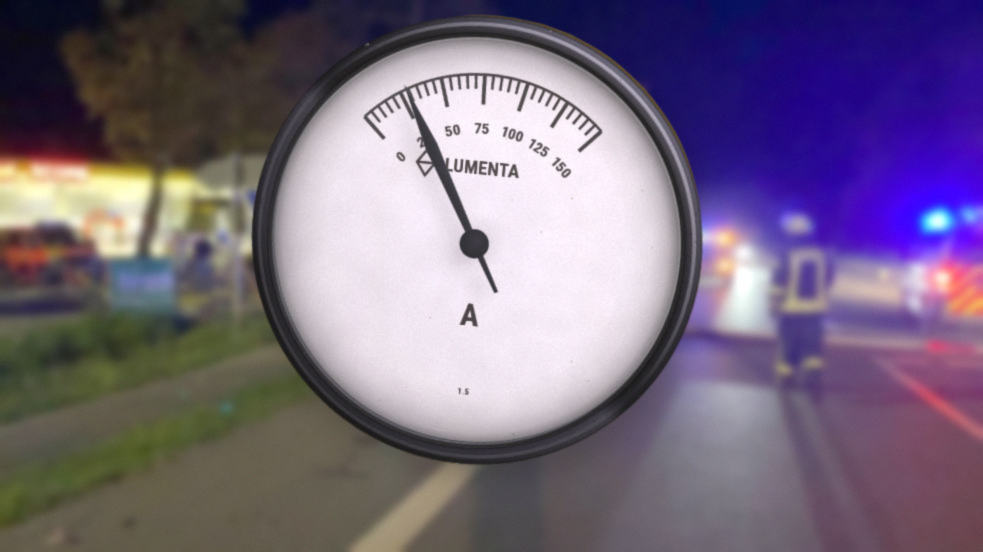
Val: 30 A
